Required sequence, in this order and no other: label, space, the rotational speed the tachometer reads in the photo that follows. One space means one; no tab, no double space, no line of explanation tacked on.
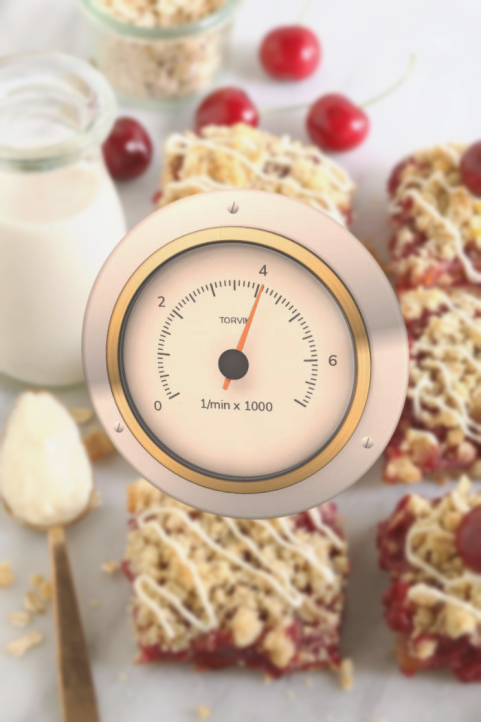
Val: 4100 rpm
